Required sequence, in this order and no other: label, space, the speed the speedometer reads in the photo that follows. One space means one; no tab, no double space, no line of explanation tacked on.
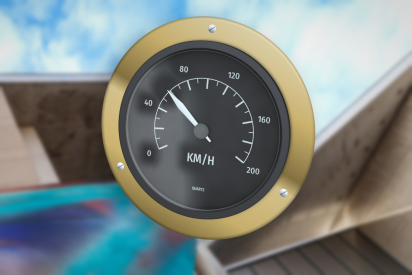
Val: 60 km/h
